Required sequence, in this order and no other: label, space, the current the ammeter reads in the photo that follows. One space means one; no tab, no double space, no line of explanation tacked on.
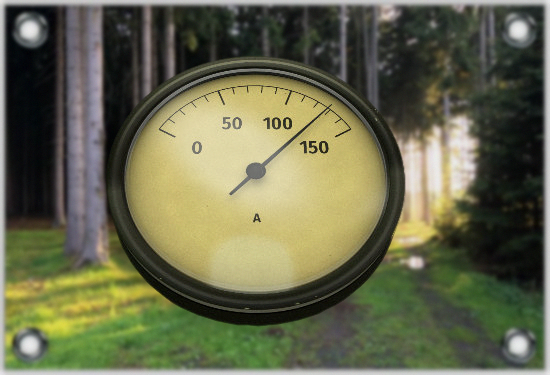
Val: 130 A
